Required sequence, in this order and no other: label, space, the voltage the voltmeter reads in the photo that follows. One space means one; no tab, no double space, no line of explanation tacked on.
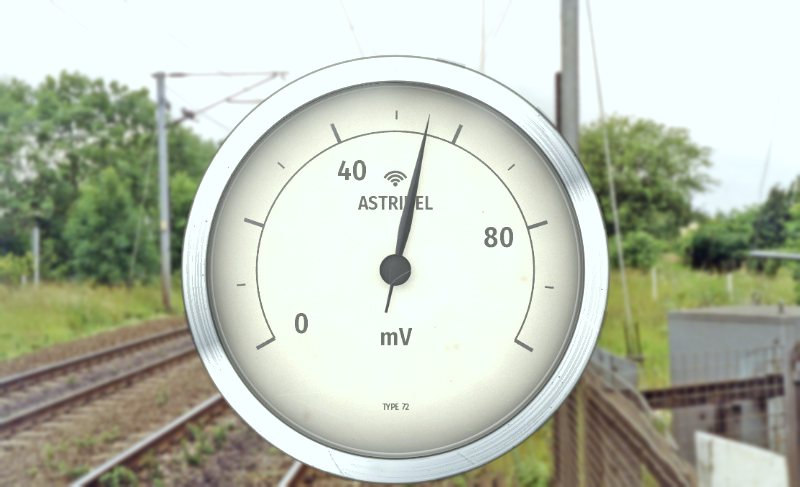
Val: 55 mV
